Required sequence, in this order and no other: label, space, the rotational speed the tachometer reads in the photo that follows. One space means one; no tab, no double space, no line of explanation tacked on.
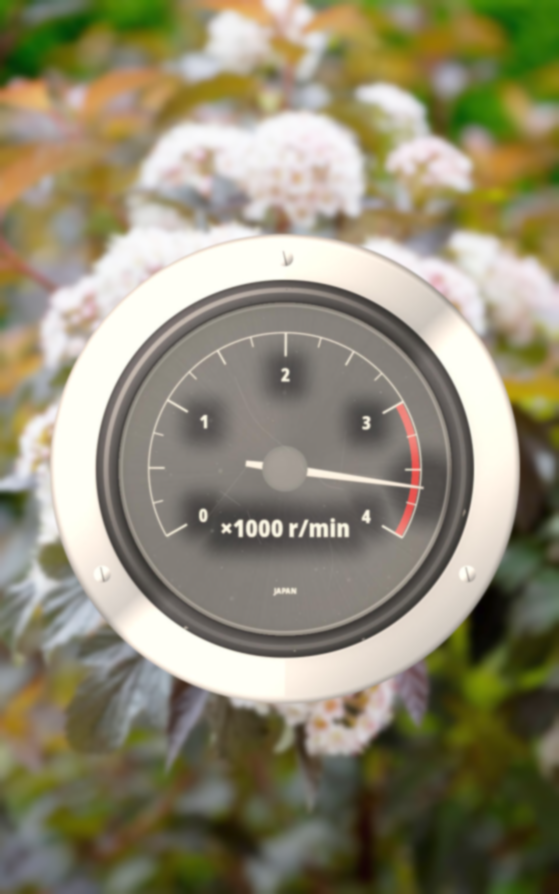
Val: 3625 rpm
